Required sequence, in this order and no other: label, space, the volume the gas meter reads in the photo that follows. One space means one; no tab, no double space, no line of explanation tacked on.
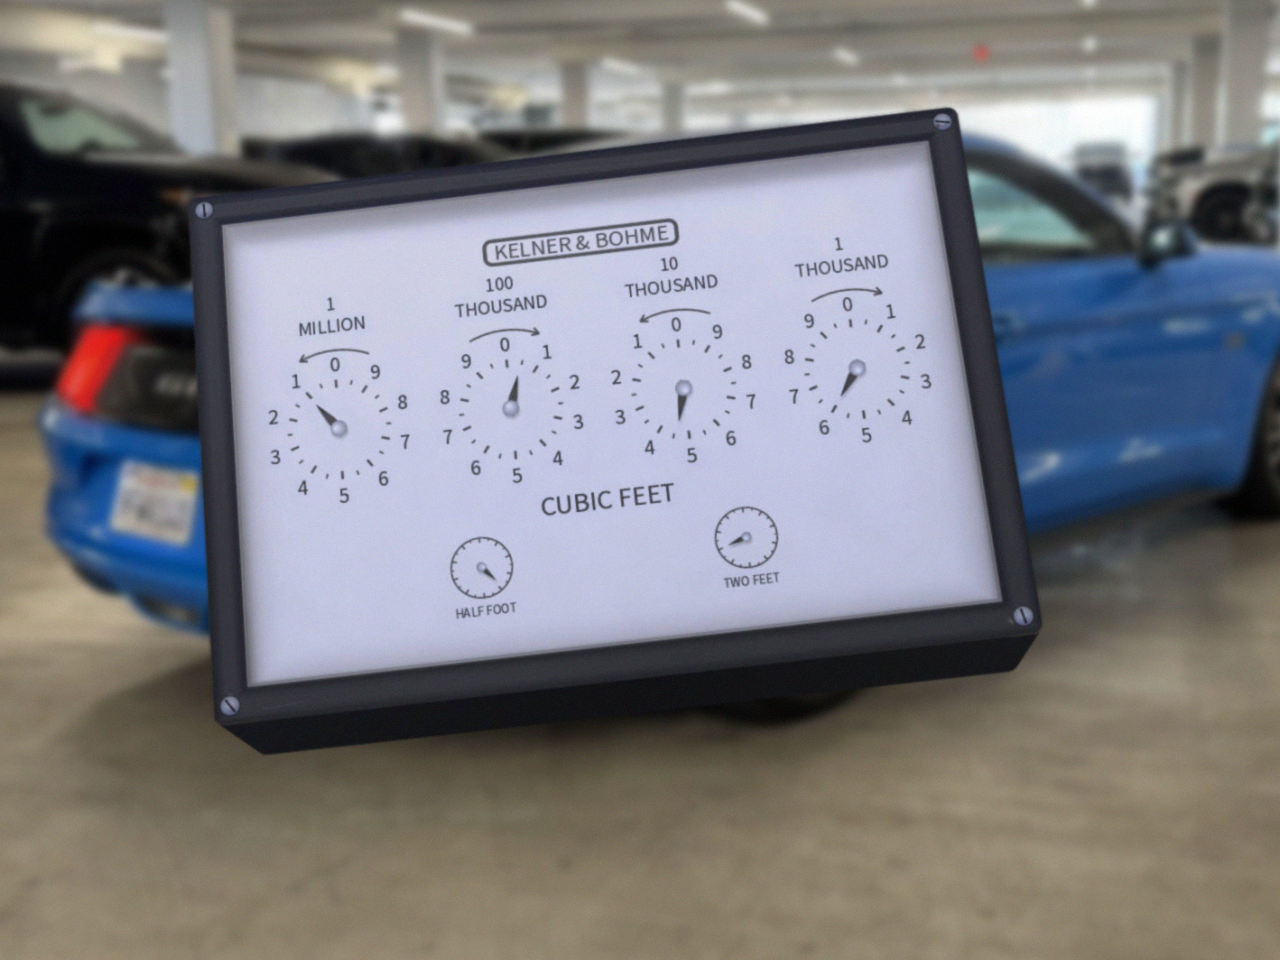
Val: 104600 ft³
